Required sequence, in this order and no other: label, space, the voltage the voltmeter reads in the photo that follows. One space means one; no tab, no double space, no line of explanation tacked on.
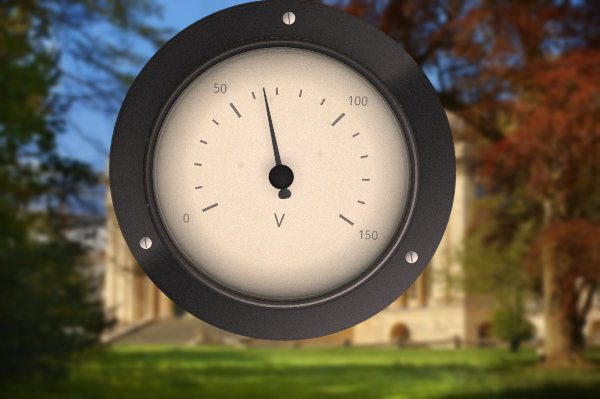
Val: 65 V
